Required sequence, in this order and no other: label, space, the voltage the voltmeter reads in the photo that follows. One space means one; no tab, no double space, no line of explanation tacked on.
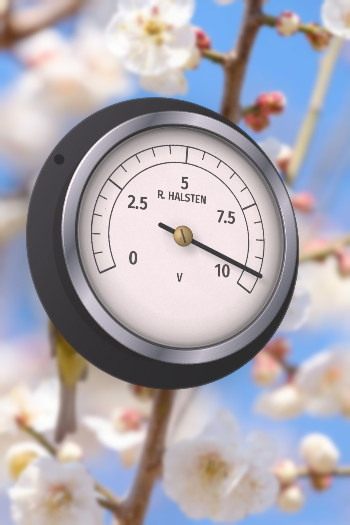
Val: 9.5 V
